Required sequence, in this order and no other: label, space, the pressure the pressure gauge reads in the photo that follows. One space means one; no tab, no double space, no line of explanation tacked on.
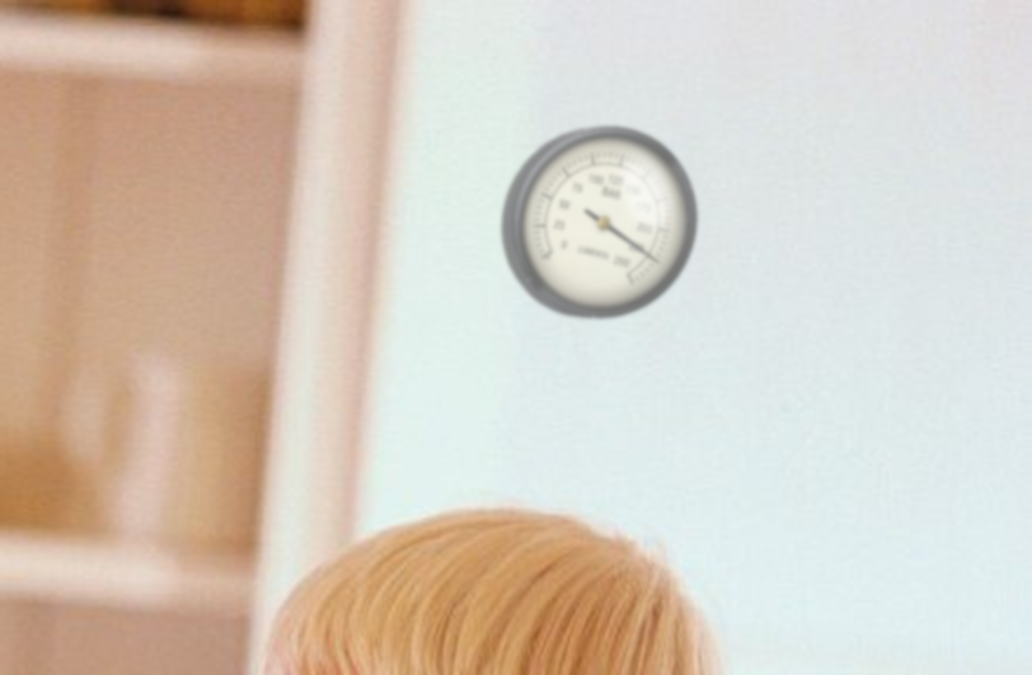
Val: 225 bar
